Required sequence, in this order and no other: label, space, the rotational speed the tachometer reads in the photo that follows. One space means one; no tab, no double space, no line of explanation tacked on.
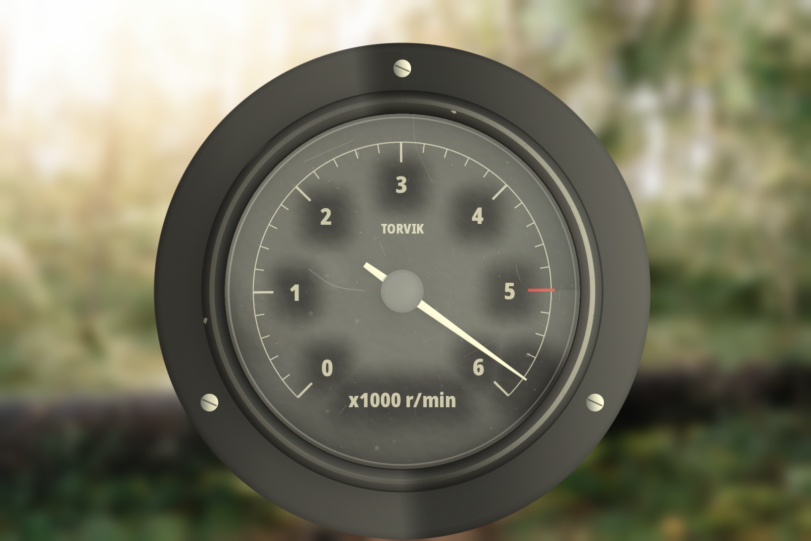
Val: 5800 rpm
